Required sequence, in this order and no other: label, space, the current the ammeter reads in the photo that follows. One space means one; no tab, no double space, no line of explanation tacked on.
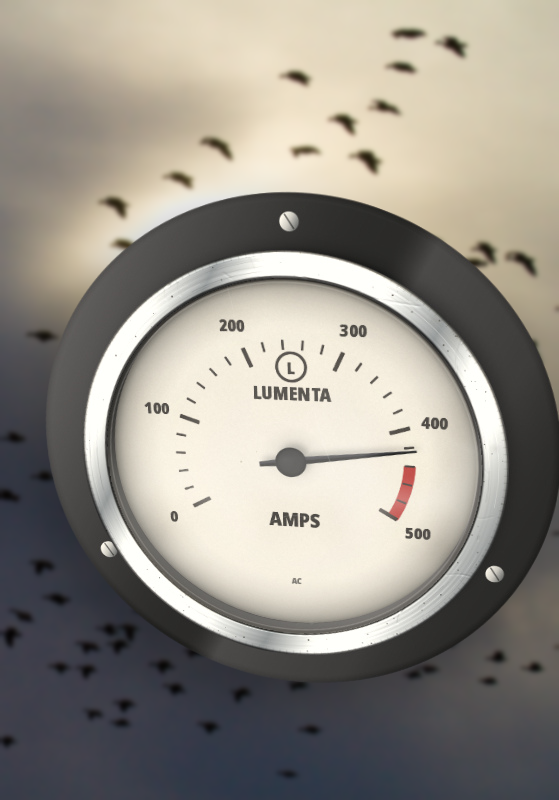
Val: 420 A
